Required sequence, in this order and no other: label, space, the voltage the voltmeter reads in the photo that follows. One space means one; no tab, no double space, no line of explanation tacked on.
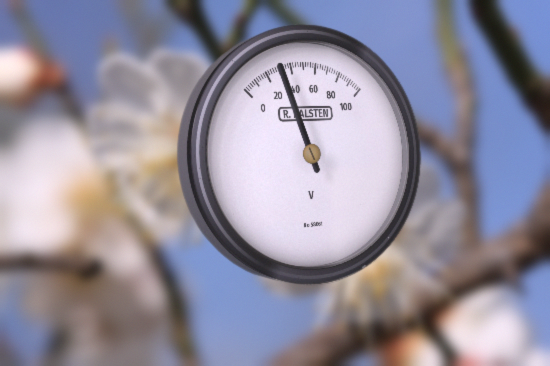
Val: 30 V
